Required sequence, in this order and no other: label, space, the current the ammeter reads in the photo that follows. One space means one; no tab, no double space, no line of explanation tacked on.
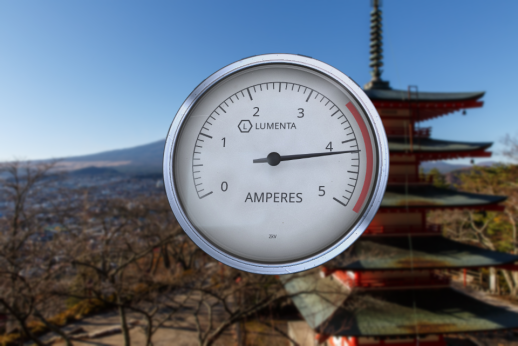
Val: 4.2 A
